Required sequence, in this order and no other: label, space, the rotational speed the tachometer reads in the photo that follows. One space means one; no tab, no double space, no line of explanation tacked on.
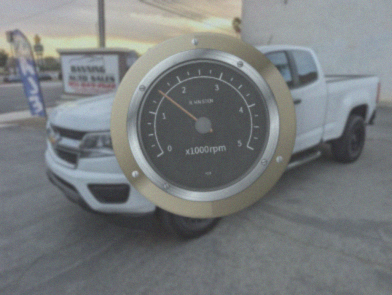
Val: 1500 rpm
